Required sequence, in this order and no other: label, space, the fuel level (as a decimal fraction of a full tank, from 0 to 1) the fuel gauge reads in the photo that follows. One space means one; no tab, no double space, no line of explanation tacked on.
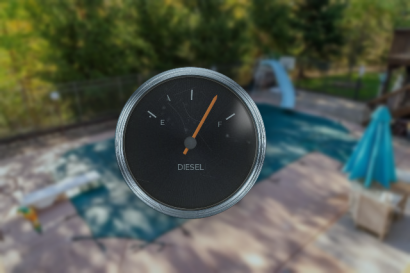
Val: 0.75
